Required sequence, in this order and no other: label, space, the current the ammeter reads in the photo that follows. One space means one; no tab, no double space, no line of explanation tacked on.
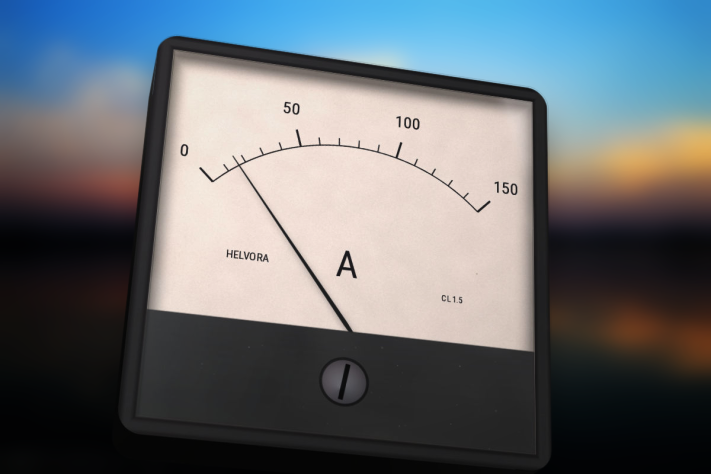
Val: 15 A
